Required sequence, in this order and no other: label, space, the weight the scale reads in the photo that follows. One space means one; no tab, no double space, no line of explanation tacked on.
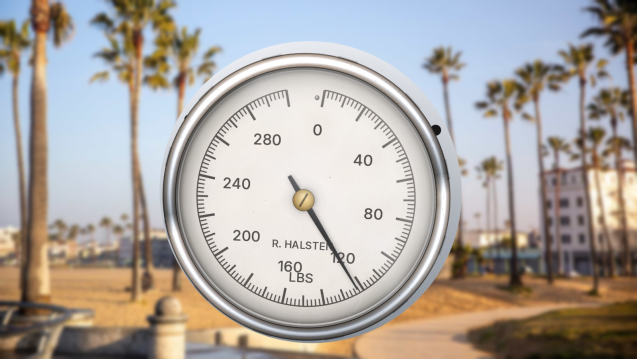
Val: 122 lb
